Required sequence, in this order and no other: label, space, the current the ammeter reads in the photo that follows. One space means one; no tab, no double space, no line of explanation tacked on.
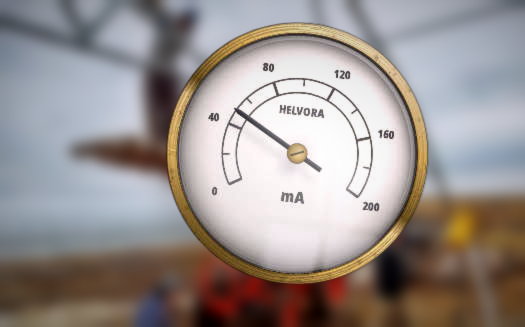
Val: 50 mA
